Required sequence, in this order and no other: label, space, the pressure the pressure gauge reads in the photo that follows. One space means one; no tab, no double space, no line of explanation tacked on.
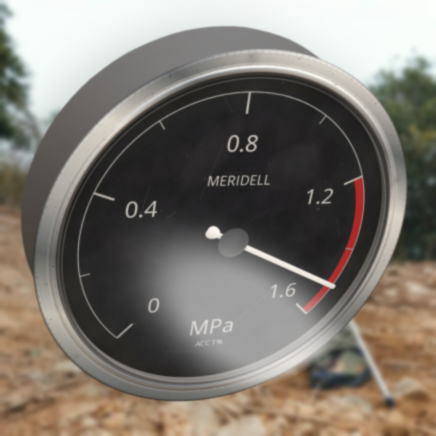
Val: 1.5 MPa
